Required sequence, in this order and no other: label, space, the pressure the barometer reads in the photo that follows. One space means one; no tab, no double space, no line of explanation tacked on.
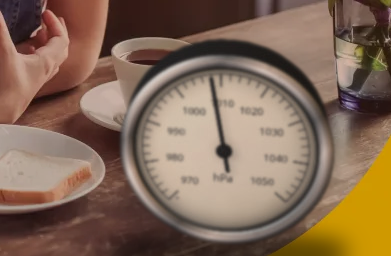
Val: 1008 hPa
